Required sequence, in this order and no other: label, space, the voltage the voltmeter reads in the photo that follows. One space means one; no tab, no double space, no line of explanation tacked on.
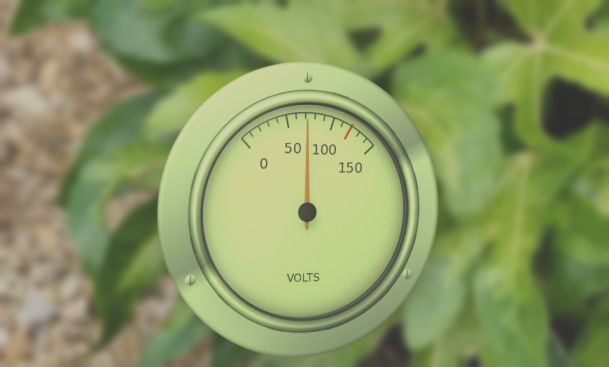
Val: 70 V
